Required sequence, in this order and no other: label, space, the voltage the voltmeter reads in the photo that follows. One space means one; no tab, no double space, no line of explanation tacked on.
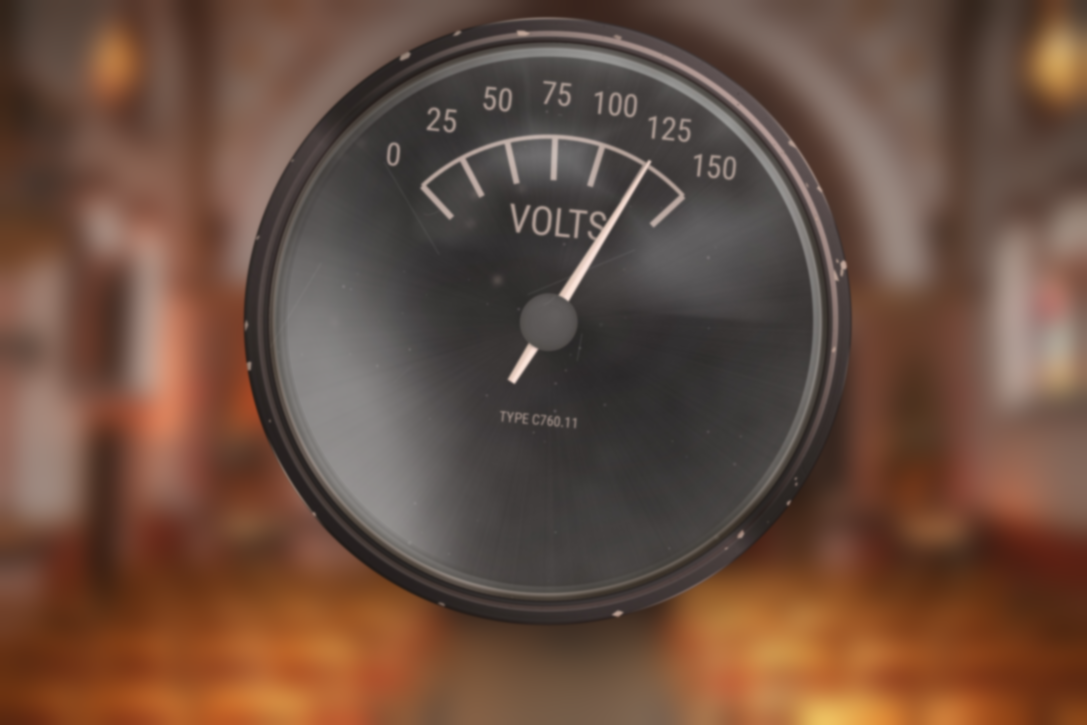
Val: 125 V
